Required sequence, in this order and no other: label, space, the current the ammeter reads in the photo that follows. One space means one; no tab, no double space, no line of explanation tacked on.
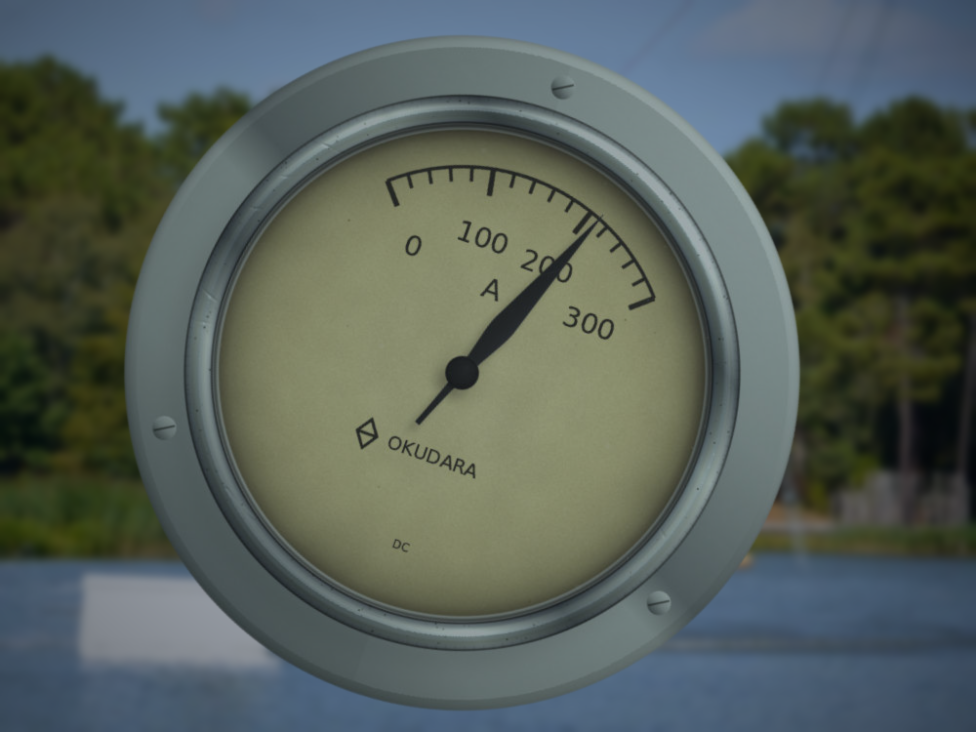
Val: 210 A
